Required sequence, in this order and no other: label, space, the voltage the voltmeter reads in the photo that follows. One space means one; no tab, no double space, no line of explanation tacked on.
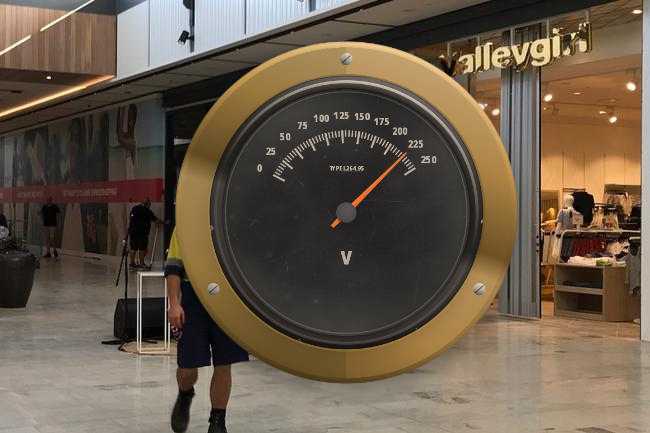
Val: 225 V
